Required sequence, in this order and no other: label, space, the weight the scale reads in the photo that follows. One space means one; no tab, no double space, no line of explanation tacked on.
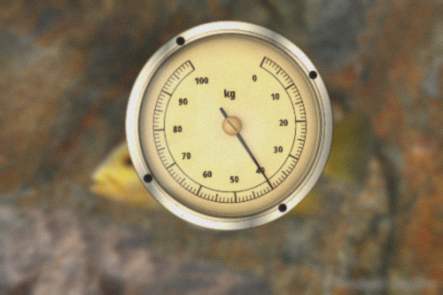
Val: 40 kg
